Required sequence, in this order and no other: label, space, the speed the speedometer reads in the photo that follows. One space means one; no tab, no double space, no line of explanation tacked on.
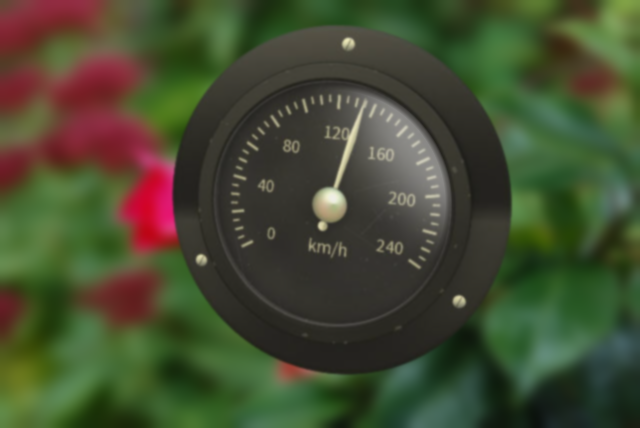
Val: 135 km/h
